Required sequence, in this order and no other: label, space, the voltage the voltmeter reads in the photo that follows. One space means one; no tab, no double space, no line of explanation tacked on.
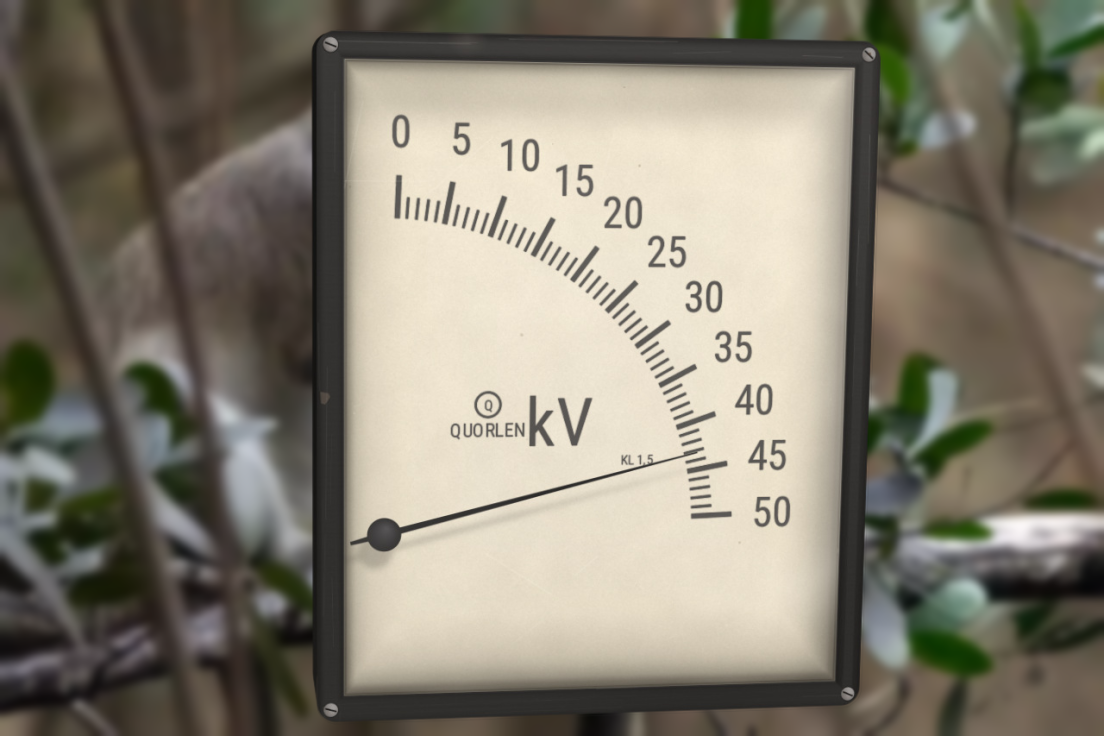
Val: 43 kV
